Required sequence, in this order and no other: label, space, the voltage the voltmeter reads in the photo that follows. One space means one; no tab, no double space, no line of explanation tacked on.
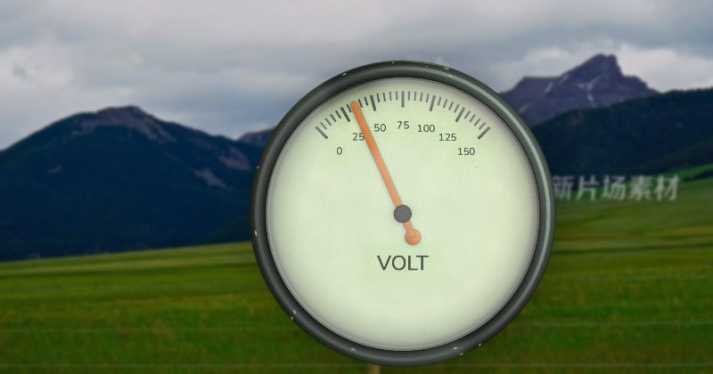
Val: 35 V
